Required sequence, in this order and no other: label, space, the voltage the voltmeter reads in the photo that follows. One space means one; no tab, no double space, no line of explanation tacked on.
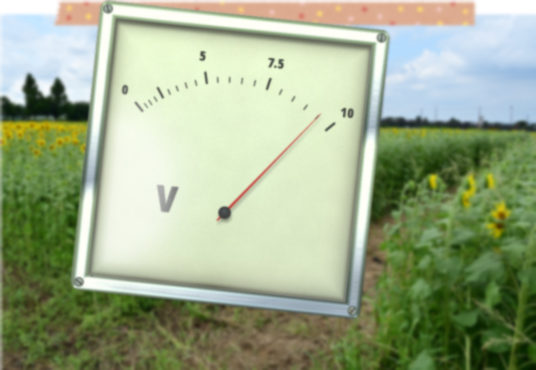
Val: 9.5 V
